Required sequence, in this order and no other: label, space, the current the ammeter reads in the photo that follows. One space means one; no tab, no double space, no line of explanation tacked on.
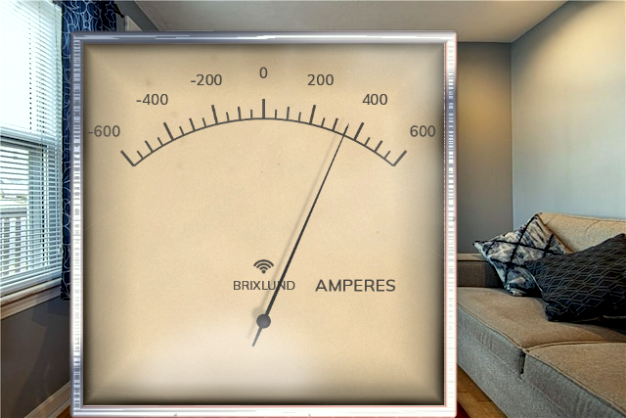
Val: 350 A
